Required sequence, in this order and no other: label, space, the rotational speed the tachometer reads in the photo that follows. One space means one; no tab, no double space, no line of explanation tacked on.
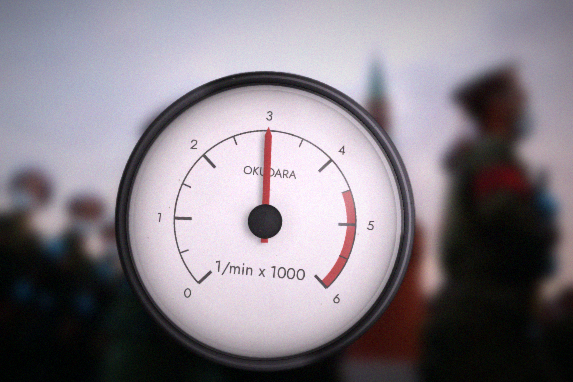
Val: 3000 rpm
